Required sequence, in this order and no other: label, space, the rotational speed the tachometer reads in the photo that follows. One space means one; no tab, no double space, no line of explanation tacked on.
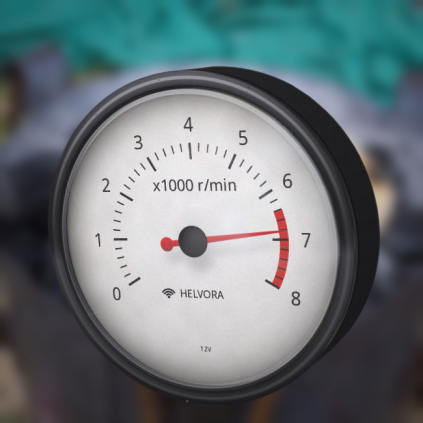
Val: 6800 rpm
